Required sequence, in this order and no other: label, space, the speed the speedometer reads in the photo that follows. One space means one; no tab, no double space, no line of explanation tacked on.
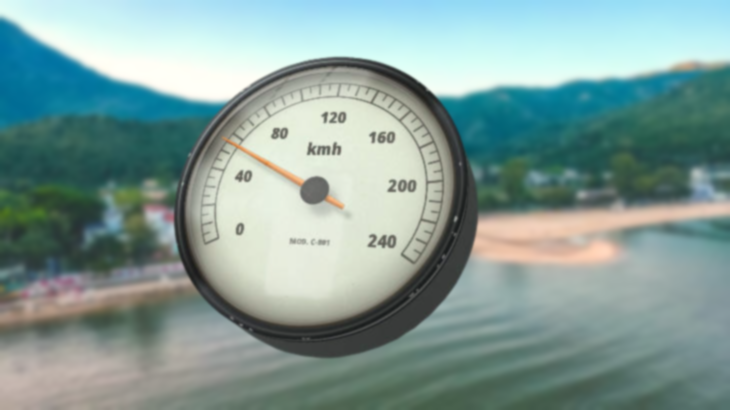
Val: 55 km/h
